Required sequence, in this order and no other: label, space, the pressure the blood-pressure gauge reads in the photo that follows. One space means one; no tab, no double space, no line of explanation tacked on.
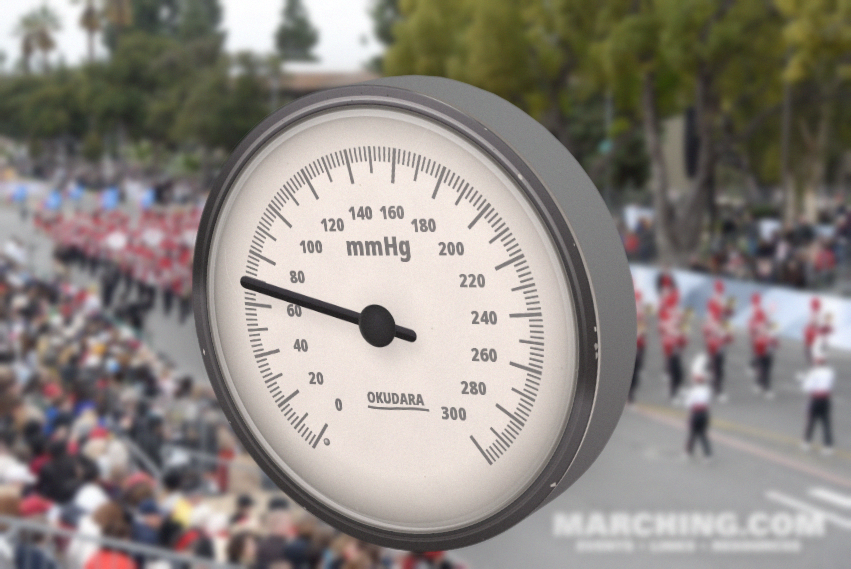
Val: 70 mmHg
